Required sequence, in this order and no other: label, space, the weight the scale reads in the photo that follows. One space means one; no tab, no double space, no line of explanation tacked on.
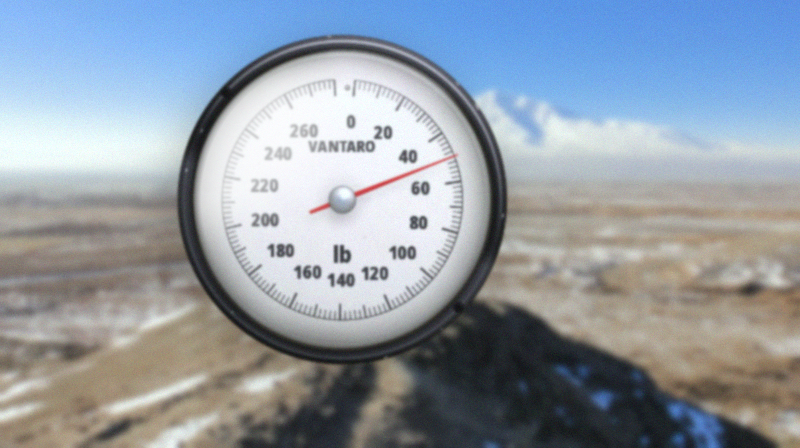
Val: 50 lb
